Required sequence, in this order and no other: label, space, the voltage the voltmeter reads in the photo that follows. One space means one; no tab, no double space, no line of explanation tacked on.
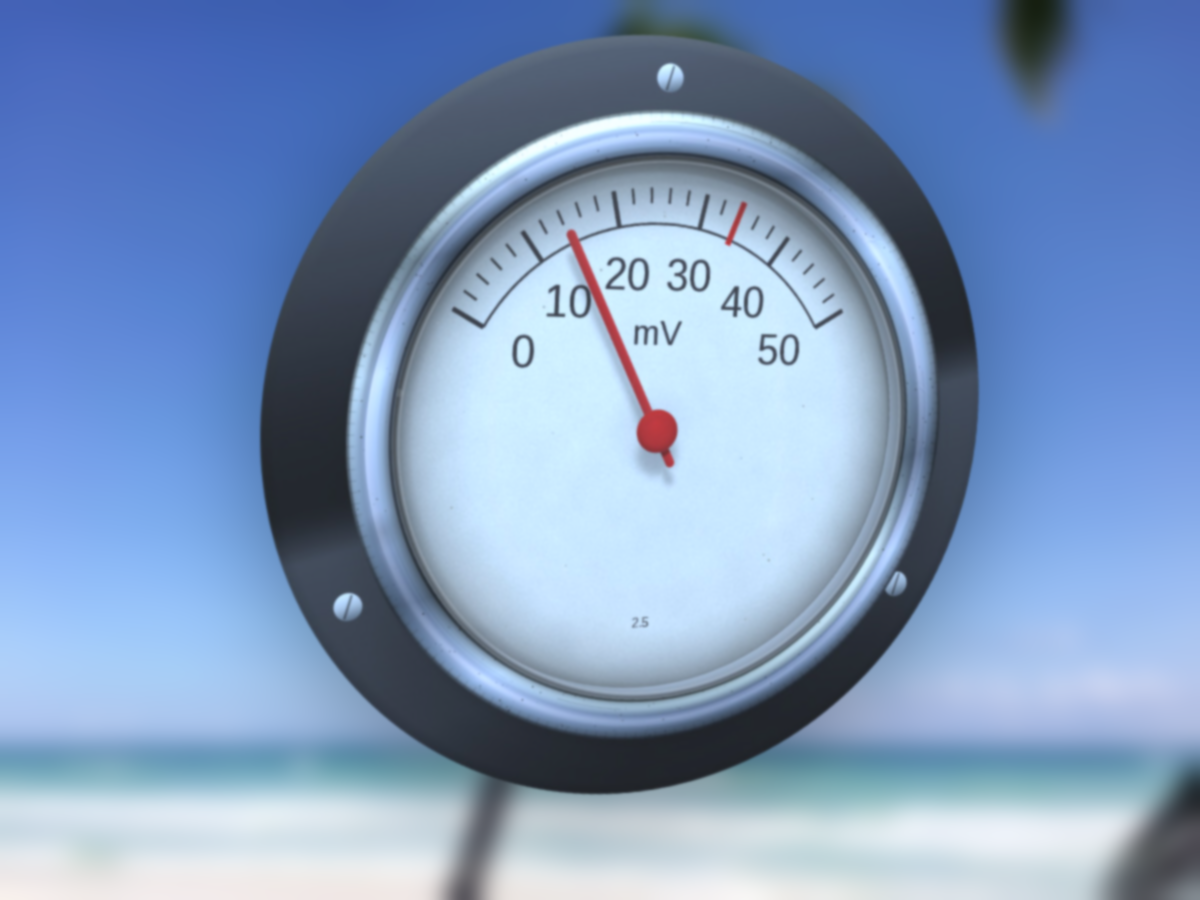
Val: 14 mV
